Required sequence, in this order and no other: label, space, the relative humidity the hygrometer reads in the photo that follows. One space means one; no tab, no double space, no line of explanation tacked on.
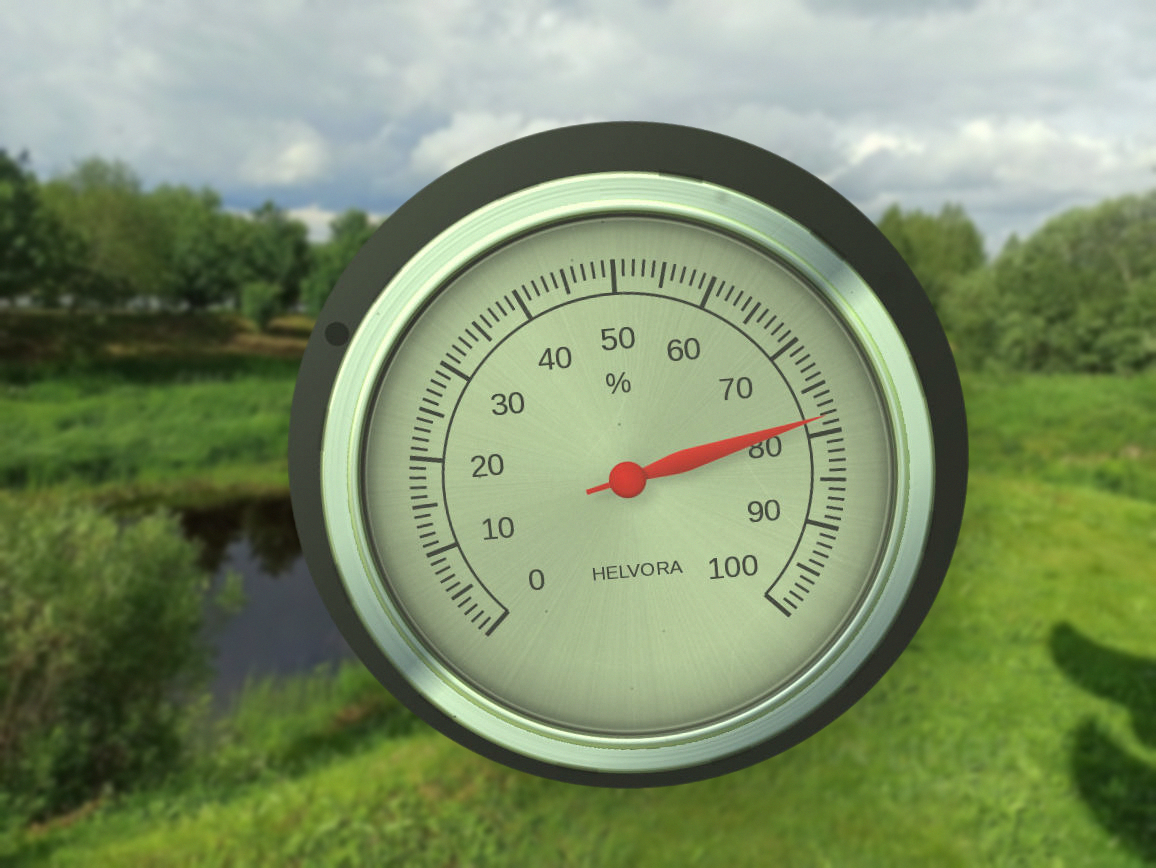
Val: 78 %
